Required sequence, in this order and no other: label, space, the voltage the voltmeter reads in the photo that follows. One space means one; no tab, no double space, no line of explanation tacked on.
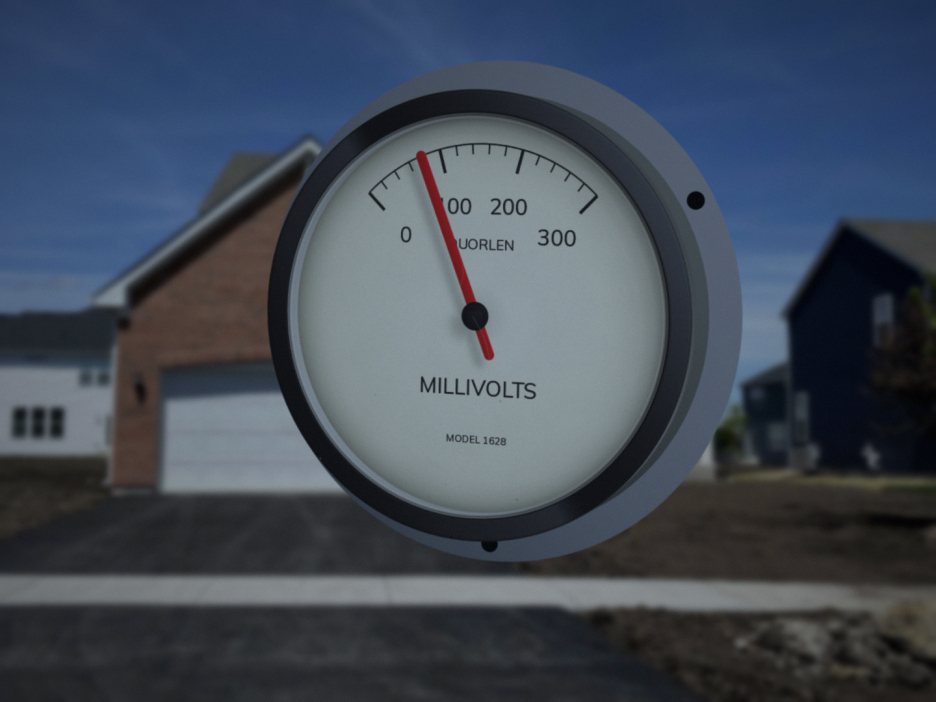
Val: 80 mV
